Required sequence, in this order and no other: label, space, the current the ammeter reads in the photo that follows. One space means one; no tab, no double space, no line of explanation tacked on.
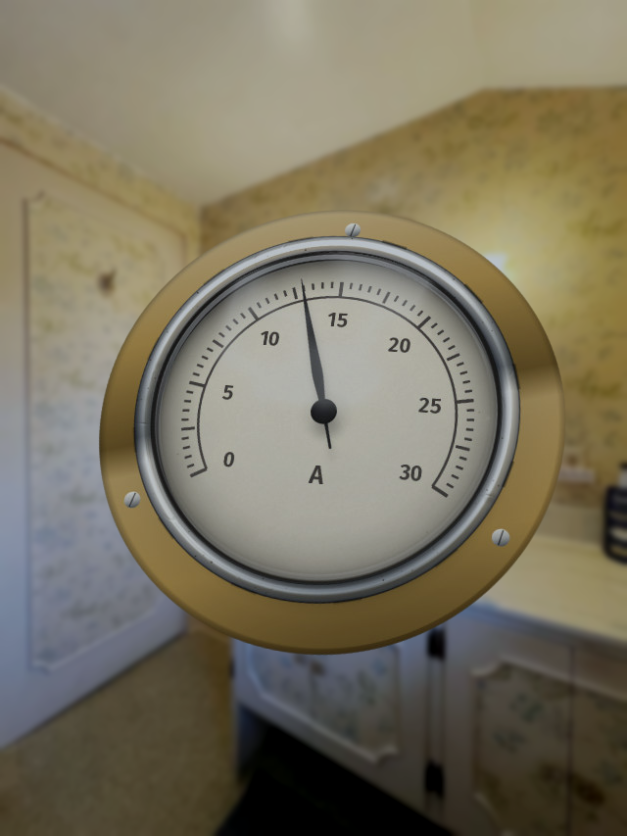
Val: 13 A
